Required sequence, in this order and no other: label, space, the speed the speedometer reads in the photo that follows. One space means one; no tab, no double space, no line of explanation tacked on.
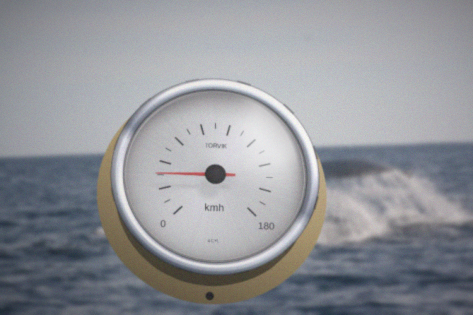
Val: 30 km/h
